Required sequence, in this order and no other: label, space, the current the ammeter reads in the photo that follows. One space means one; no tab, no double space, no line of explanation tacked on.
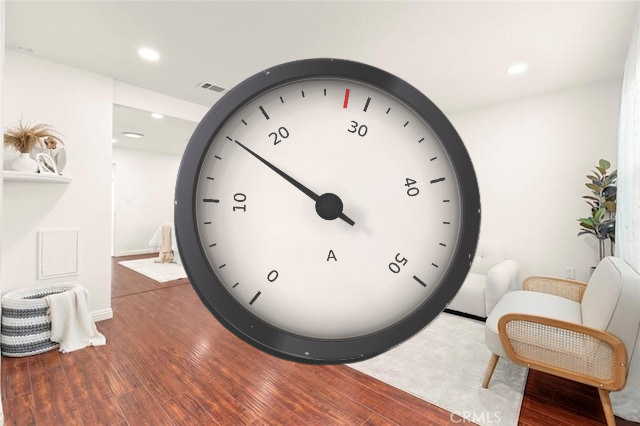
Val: 16 A
